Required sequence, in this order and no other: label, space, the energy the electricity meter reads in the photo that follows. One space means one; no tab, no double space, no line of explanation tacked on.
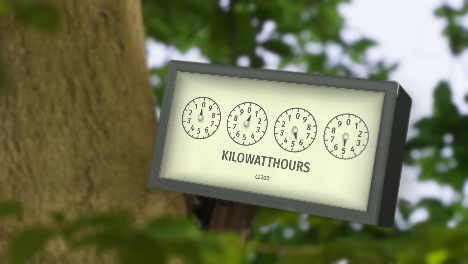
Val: 55 kWh
